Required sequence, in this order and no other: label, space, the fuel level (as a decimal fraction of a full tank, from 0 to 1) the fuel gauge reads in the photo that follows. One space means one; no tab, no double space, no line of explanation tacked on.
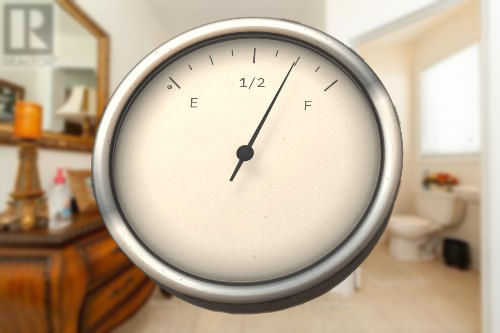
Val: 0.75
